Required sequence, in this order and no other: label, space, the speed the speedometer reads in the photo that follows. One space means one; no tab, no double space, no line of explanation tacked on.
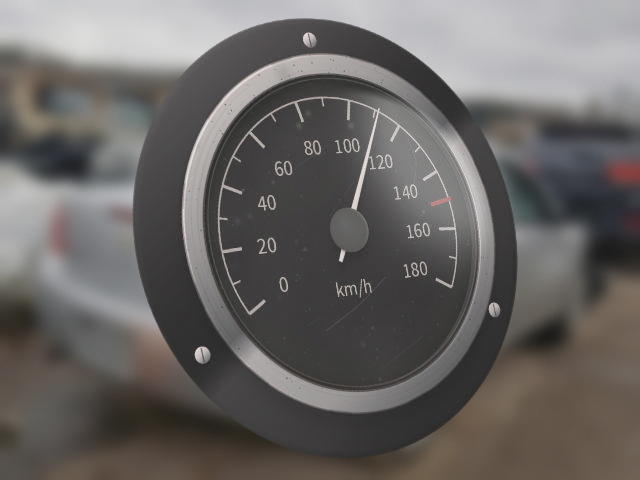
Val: 110 km/h
